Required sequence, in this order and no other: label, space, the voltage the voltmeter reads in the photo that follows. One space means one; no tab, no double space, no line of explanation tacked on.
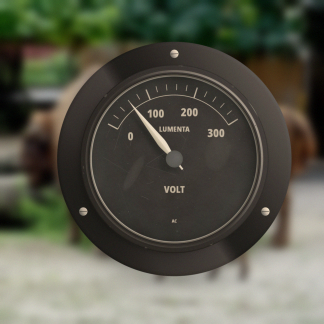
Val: 60 V
